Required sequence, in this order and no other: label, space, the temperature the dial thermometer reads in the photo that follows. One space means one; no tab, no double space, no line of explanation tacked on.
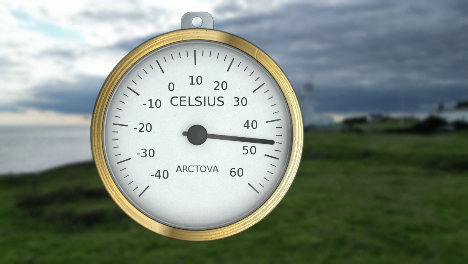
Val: 46 °C
